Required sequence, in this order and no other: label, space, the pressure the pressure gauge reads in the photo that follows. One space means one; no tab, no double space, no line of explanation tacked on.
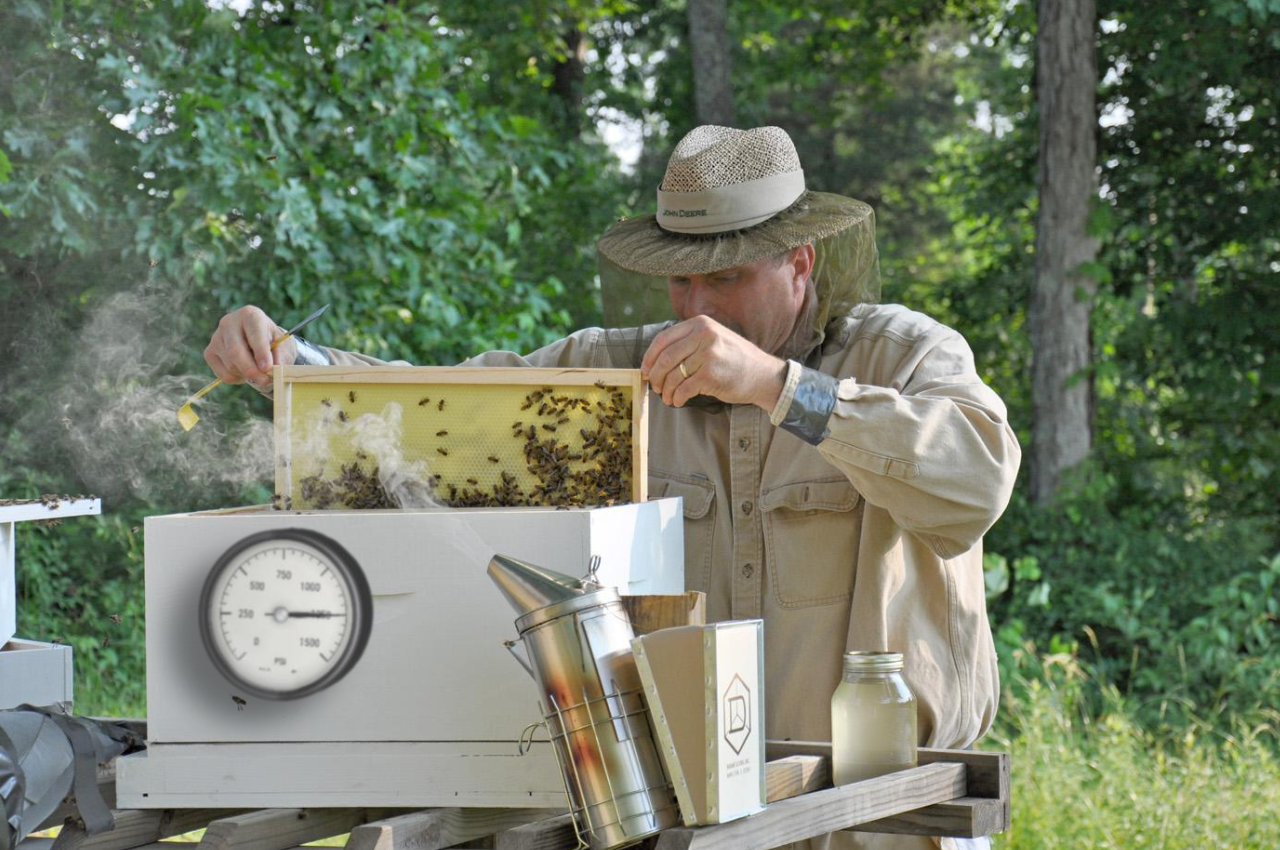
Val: 1250 psi
